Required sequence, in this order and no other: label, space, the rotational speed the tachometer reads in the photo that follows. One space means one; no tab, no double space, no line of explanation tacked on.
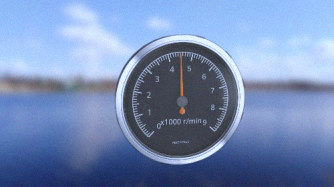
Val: 4500 rpm
